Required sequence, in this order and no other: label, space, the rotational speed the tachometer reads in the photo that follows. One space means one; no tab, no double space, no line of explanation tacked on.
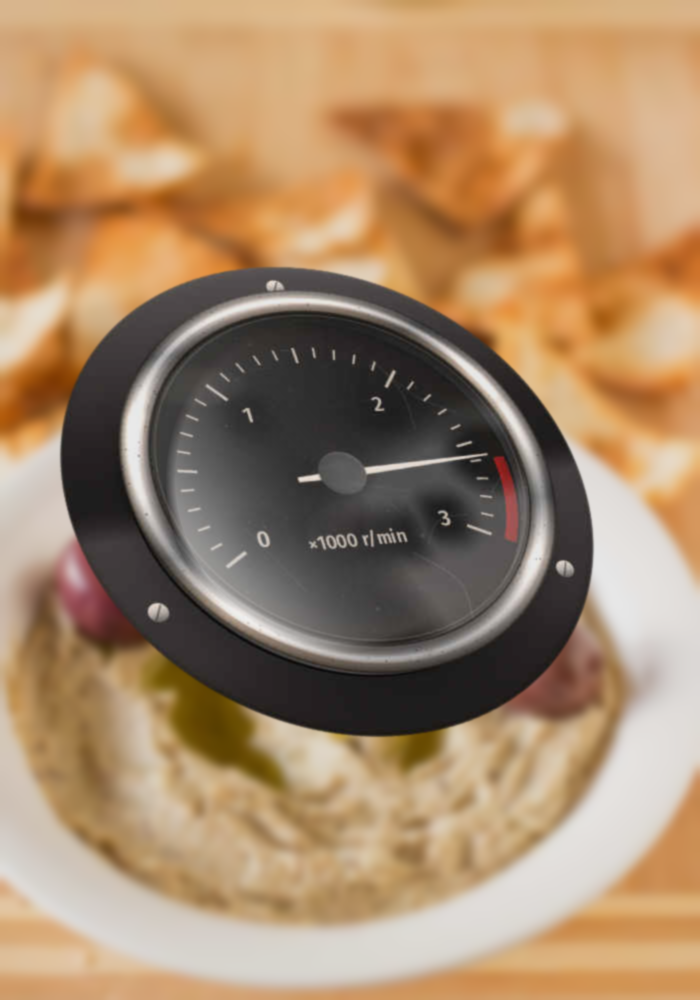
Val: 2600 rpm
